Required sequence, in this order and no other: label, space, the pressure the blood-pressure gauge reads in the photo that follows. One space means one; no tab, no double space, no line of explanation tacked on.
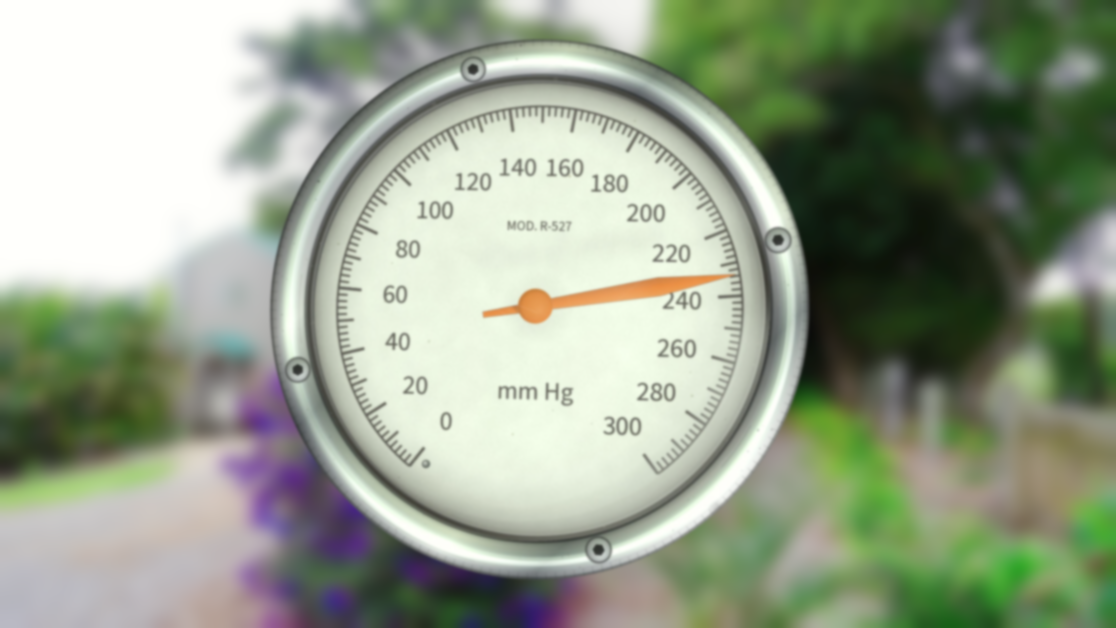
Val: 234 mmHg
